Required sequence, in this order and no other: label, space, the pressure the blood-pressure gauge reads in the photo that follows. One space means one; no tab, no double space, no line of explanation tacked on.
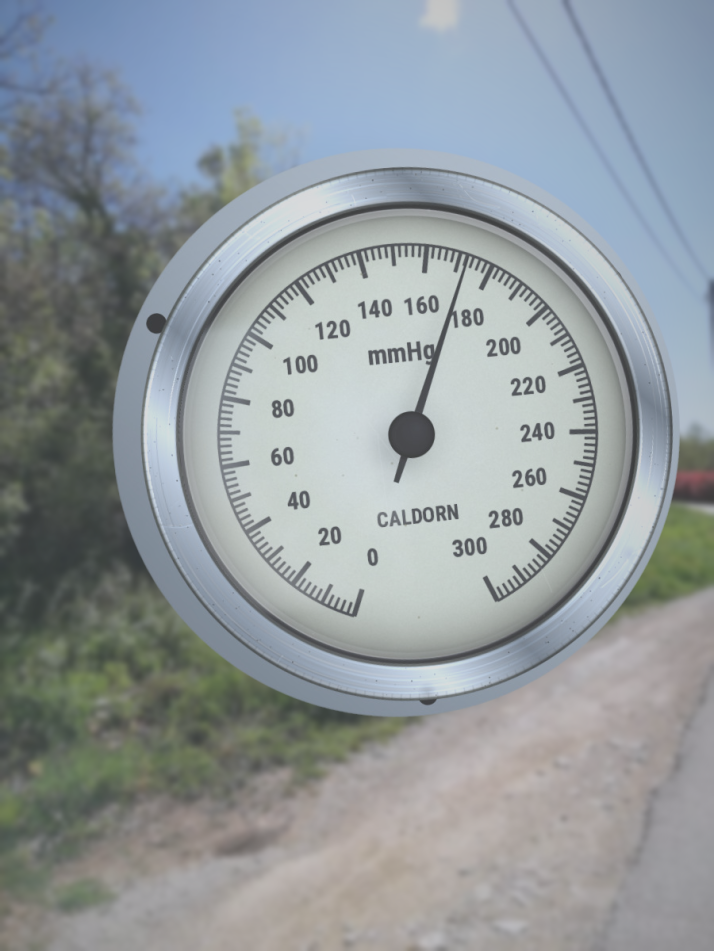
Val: 172 mmHg
